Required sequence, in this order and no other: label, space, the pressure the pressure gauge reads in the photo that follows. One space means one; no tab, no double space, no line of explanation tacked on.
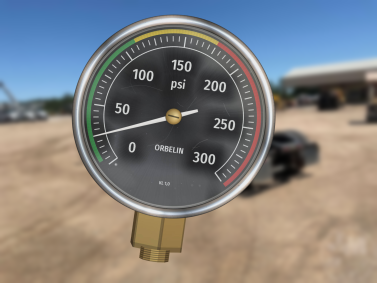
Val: 25 psi
